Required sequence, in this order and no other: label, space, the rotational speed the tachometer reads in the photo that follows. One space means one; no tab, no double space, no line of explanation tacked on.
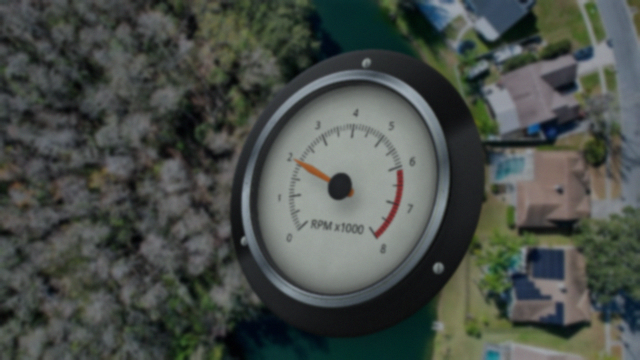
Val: 2000 rpm
